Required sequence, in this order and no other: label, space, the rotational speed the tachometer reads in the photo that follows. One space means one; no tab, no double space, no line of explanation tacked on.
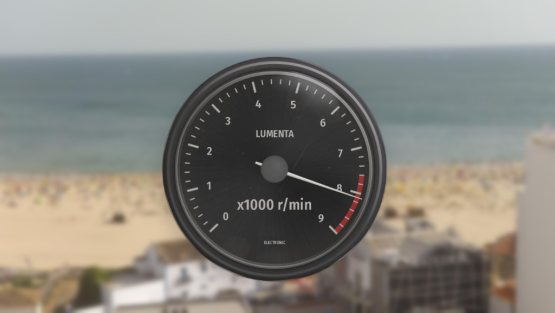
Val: 8100 rpm
